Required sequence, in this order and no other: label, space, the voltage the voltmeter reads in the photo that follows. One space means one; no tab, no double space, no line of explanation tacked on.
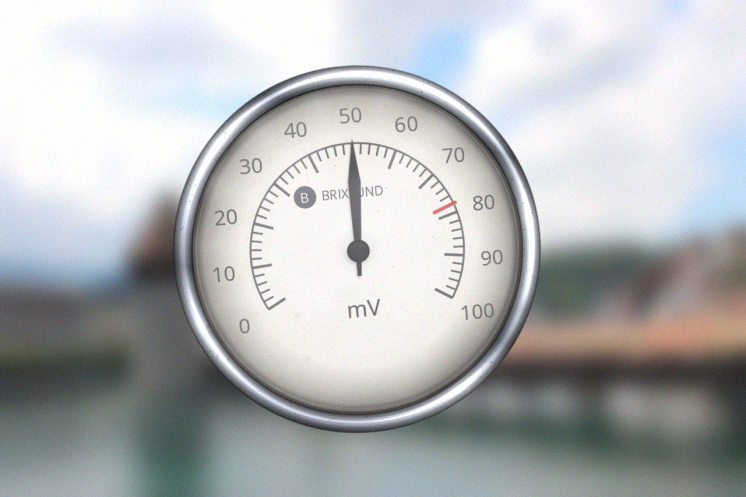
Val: 50 mV
